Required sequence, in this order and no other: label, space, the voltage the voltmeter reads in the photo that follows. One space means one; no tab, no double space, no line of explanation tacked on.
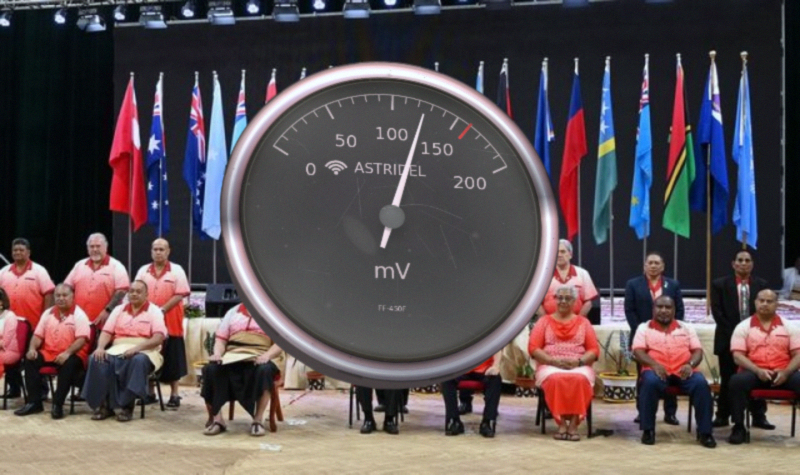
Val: 125 mV
